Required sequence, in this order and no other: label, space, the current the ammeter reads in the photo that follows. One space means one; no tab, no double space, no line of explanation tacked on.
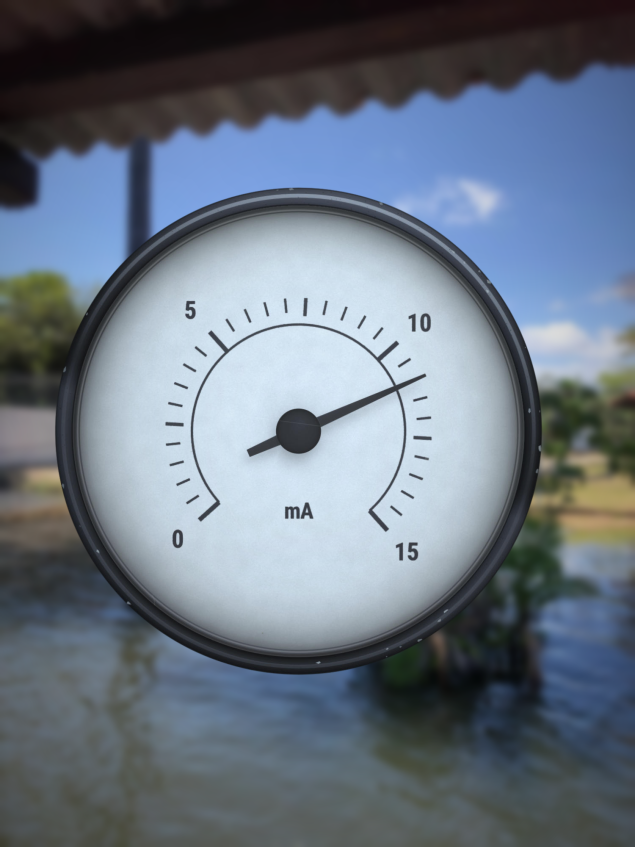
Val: 11 mA
